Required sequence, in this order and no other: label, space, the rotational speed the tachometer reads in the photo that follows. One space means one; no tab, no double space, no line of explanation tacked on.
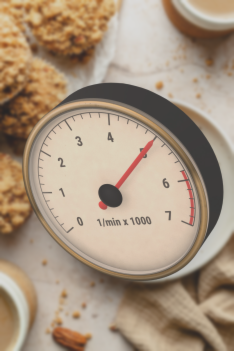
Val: 5000 rpm
